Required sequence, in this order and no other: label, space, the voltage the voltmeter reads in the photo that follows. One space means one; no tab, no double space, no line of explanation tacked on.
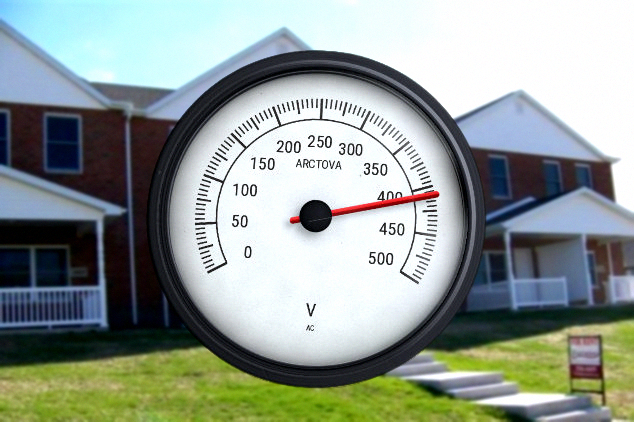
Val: 410 V
